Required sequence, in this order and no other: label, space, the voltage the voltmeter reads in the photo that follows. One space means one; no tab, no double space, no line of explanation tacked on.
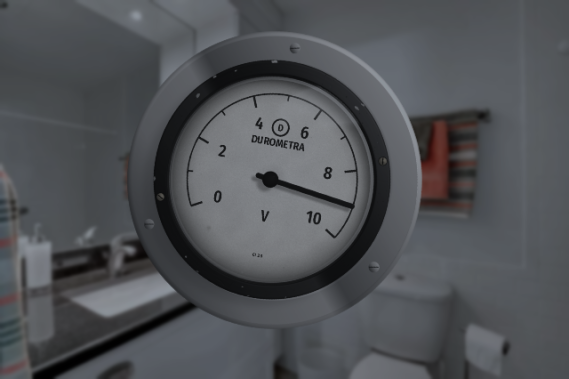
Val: 9 V
